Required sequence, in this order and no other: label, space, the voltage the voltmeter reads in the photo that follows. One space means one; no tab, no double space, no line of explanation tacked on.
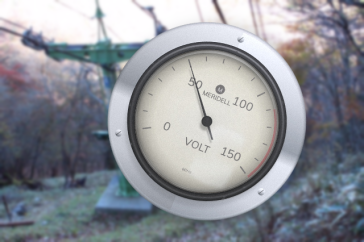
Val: 50 V
